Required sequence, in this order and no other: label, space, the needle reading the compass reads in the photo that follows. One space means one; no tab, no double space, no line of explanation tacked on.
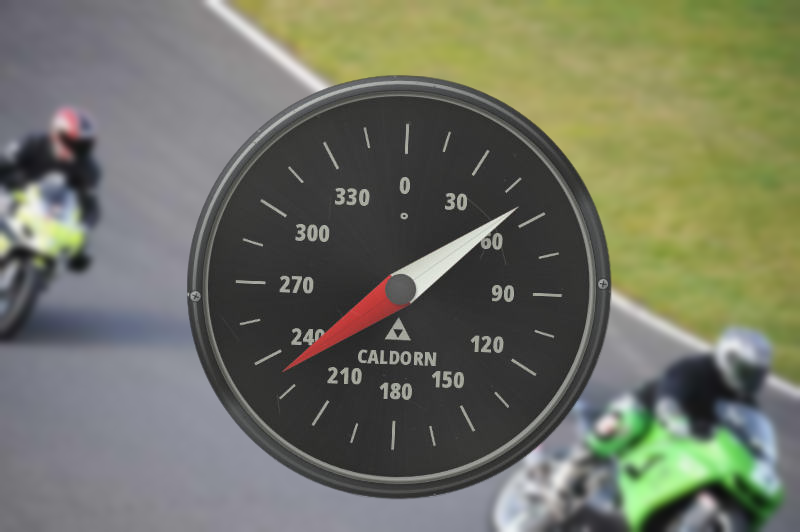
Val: 232.5 °
